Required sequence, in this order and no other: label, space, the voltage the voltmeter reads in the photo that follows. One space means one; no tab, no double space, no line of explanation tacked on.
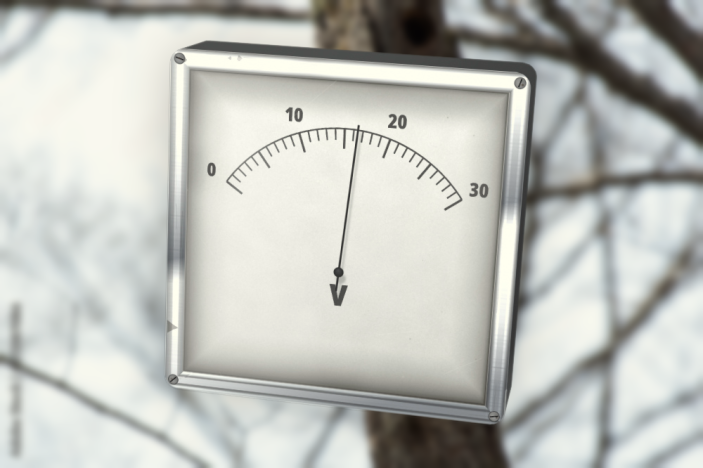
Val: 16.5 V
